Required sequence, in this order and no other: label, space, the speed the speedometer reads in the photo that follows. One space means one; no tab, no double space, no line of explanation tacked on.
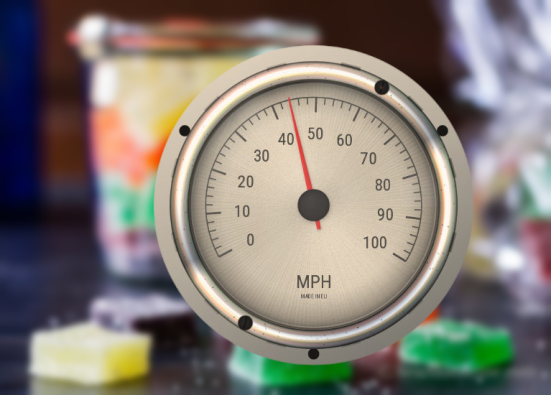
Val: 44 mph
